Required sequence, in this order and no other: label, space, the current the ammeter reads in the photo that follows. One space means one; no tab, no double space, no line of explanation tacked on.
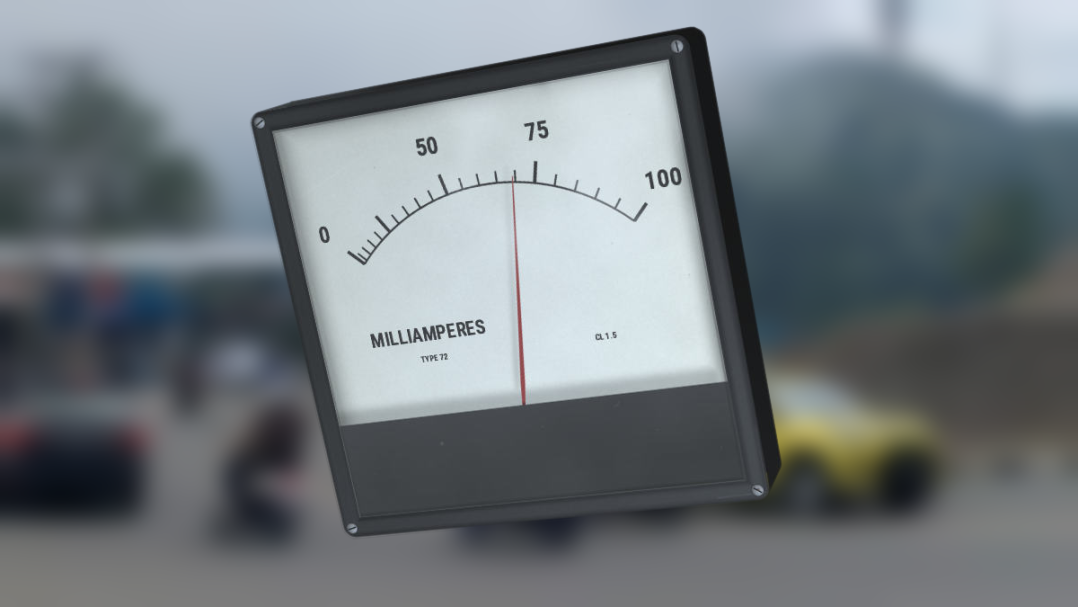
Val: 70 mA
